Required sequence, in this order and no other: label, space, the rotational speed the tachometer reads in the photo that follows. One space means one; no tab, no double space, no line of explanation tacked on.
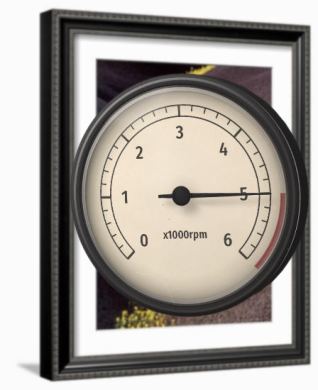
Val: 5000 rpm
